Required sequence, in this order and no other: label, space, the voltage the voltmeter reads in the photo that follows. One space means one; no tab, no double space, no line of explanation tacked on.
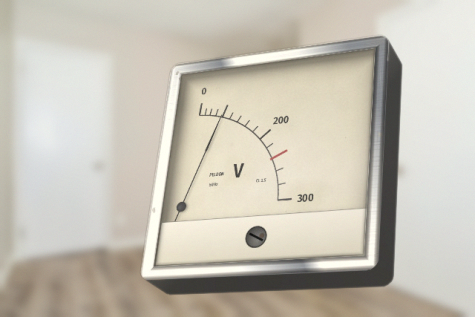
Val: 100 V
